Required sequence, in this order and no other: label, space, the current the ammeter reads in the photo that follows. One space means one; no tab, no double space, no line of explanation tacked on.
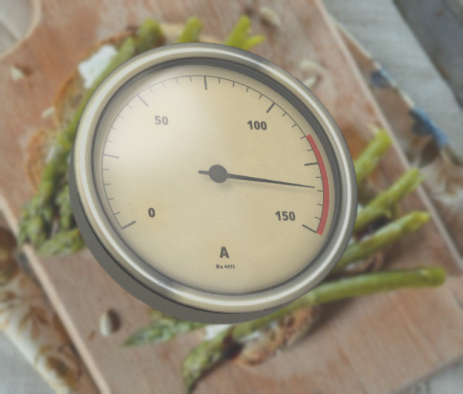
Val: 135 A
